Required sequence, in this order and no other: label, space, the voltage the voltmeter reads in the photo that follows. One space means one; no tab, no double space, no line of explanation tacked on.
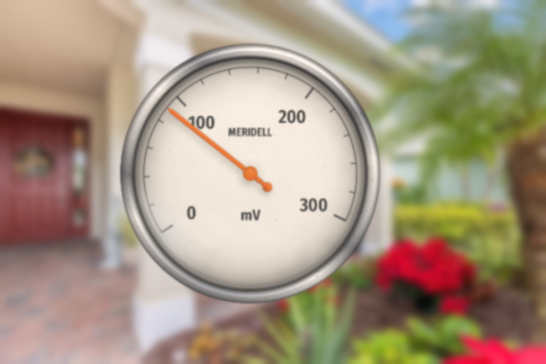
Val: 90 mV
